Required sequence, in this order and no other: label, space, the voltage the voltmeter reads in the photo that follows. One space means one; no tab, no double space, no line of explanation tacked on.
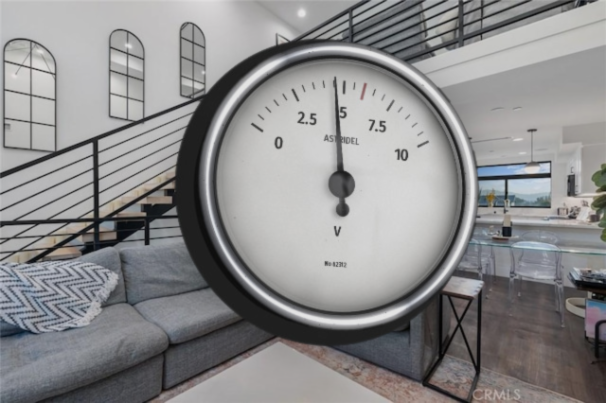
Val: 4.5 V
